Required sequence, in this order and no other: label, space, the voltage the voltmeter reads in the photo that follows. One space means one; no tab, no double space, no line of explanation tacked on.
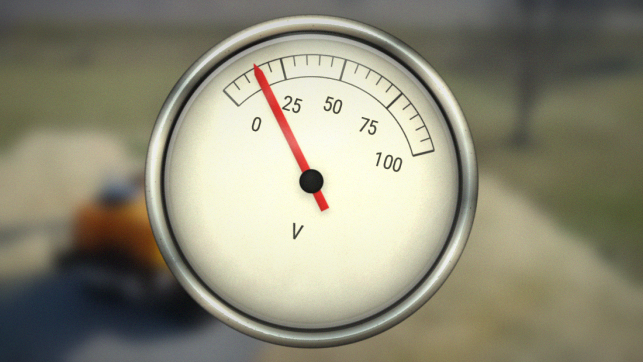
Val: 15 V
